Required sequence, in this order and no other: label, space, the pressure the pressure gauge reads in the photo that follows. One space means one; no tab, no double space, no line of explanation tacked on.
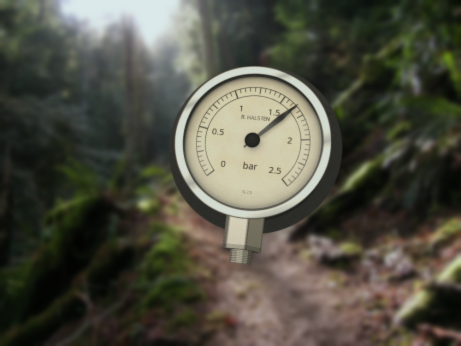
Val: 1.65 bar
